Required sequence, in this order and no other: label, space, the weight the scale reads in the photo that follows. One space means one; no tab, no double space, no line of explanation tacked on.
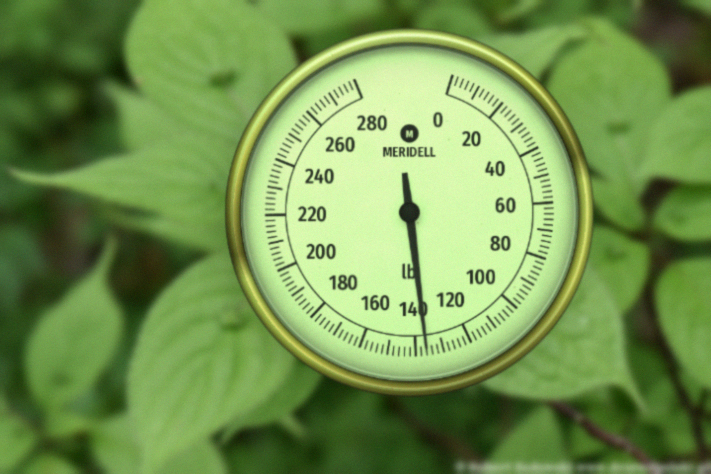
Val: 136 lb
